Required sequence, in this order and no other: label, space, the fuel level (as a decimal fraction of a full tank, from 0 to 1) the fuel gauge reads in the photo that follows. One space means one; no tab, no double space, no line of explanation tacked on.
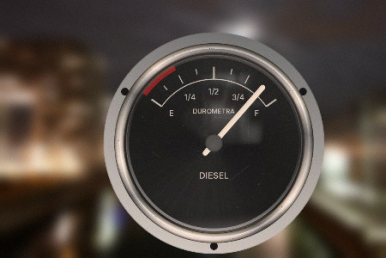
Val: 0.875
